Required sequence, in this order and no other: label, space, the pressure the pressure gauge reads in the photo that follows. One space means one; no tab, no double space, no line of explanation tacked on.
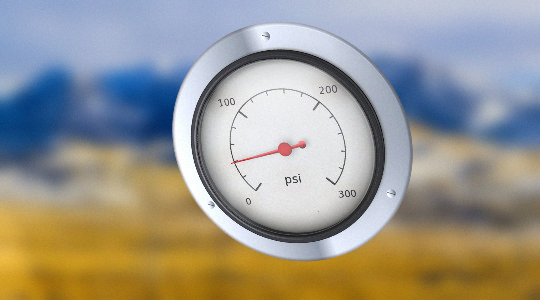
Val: 40 psi
